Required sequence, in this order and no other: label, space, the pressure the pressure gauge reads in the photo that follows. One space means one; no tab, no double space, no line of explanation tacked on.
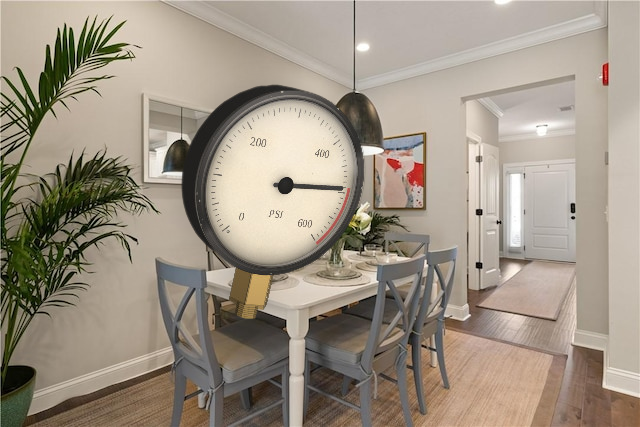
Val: 490 psi
